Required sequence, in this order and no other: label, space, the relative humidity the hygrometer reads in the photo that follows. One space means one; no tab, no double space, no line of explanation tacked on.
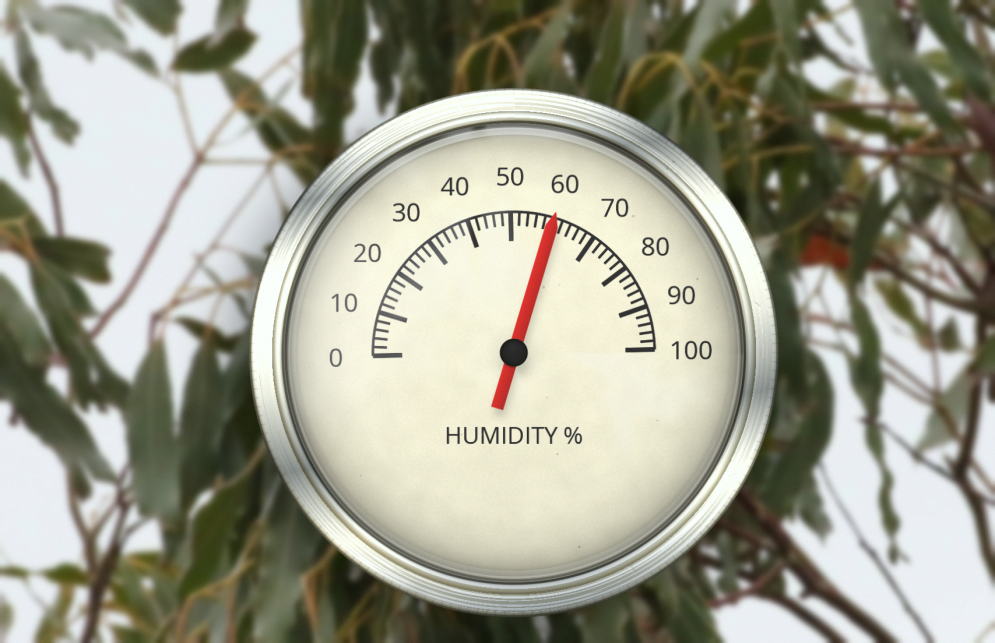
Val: 60 %
